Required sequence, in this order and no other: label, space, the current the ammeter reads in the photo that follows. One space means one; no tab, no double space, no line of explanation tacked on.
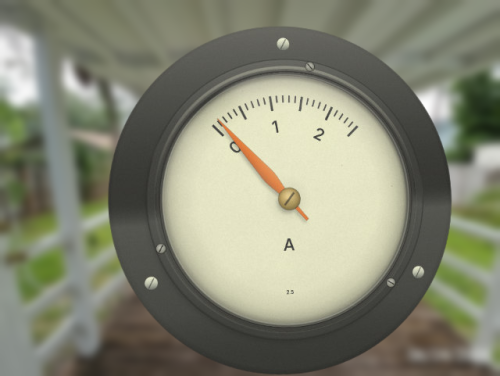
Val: 0.1 A
